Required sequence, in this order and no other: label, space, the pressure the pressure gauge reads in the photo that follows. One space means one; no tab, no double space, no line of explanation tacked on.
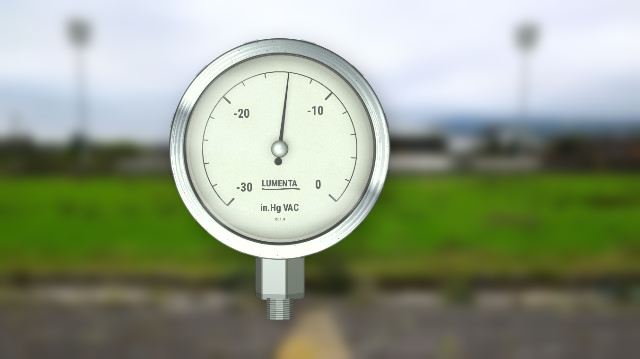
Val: -14 inHg
